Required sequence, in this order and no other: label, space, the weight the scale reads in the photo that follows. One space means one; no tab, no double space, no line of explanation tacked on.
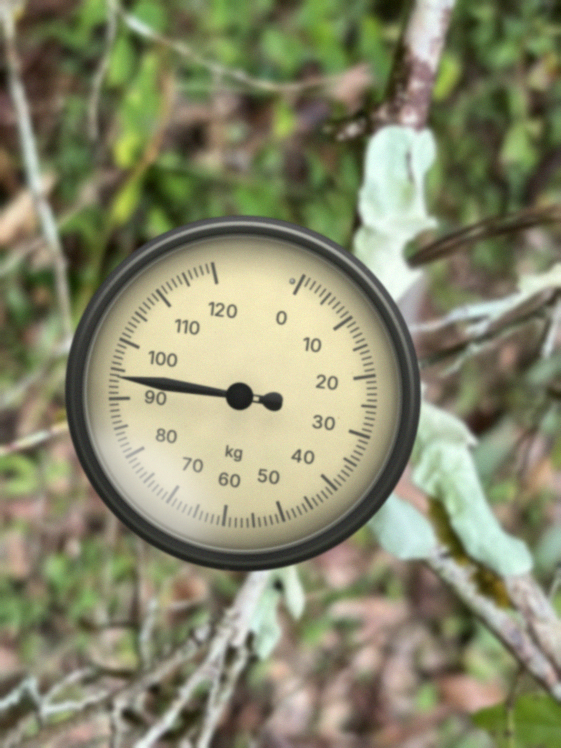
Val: 94 kg
